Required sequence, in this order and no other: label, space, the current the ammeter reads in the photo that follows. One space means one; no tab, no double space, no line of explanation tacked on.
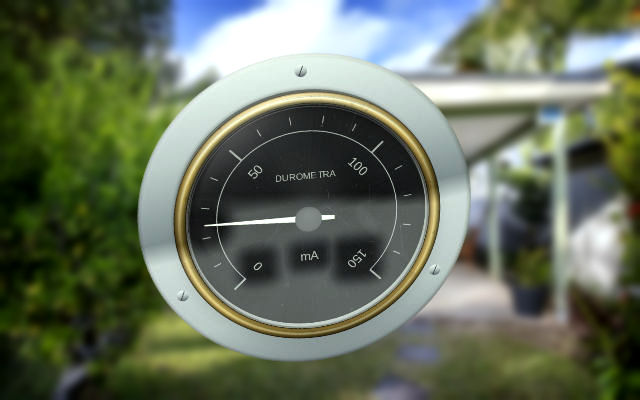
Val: 25 mA
